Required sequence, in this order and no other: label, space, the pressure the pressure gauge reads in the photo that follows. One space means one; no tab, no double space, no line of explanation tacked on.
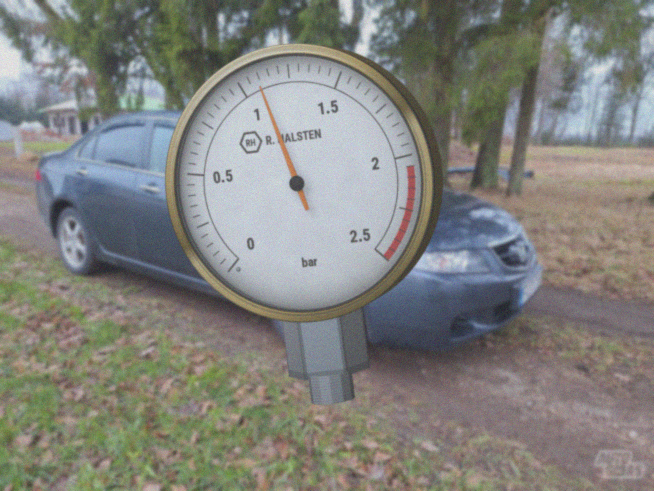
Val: 1.1 bar
